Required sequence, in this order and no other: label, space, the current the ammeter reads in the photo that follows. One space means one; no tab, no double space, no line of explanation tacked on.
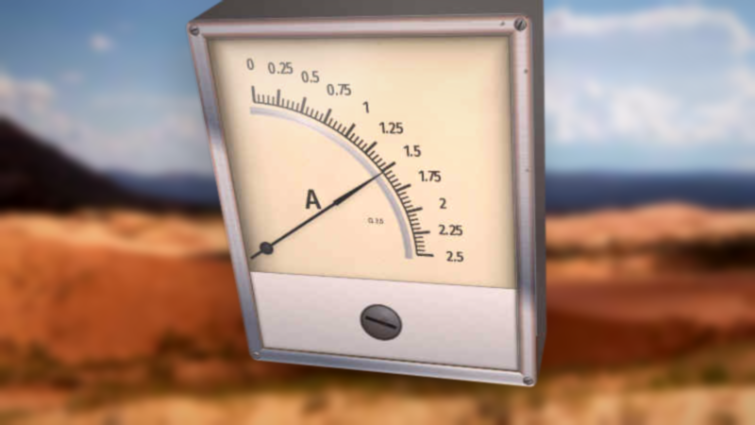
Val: 1.5 A
